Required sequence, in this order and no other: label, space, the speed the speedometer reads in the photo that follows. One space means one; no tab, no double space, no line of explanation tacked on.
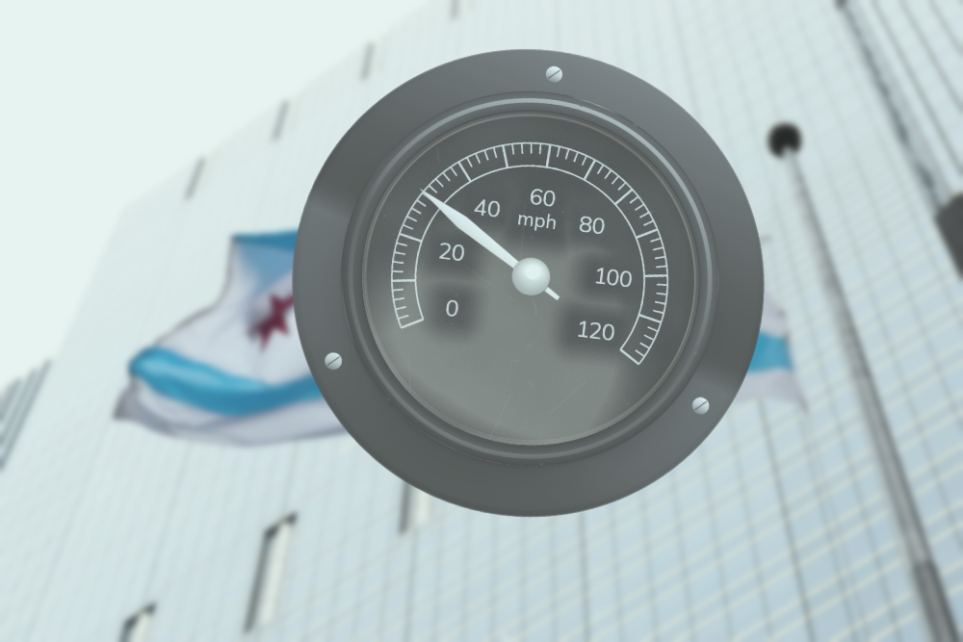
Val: 30 mph
